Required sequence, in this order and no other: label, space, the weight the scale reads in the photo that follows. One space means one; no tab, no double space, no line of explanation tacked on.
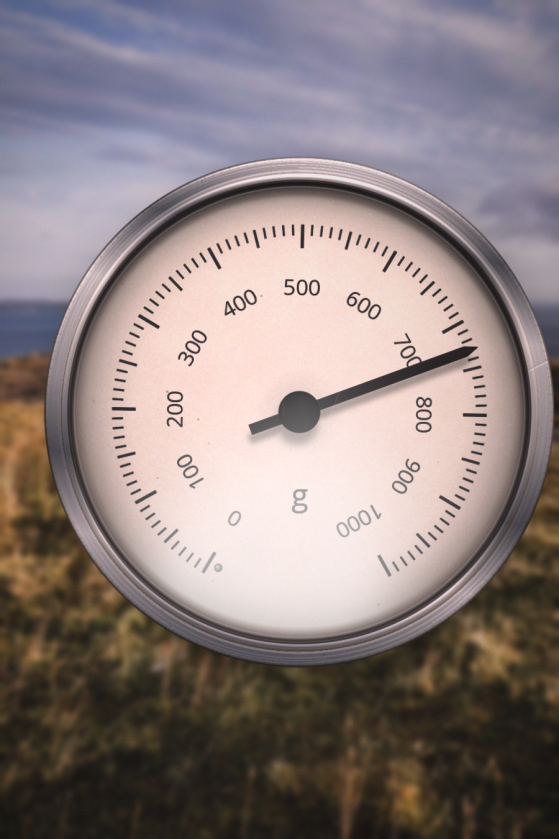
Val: 730 g
